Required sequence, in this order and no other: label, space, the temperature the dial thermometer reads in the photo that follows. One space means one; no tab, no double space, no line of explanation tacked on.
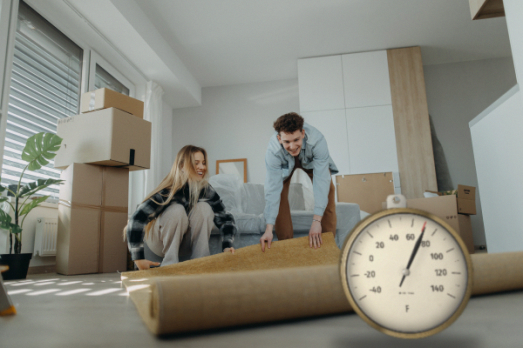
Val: 70 °F
